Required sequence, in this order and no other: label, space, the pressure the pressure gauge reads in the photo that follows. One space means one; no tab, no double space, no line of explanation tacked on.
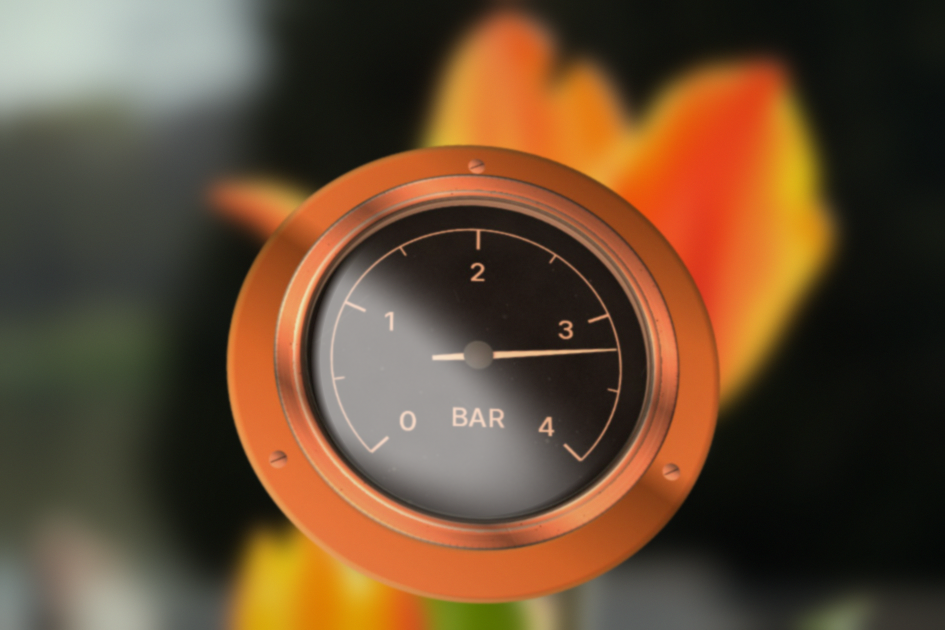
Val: 3.25 bar
